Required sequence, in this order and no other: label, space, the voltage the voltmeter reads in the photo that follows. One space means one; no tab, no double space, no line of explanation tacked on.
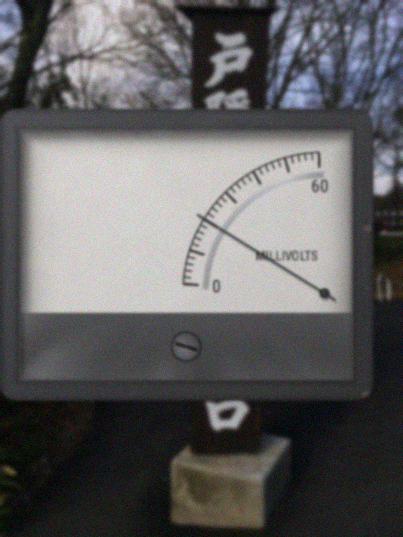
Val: 20 mV
